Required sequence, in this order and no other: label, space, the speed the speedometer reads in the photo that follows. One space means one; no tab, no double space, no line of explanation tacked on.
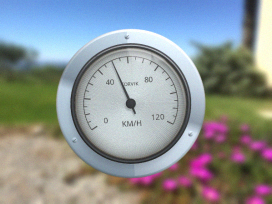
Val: 50 km/h
